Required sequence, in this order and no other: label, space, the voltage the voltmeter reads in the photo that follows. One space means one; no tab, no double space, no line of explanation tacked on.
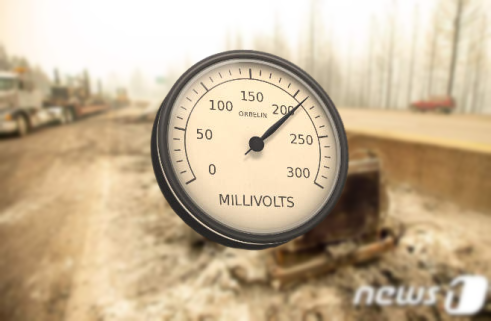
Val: 210 mV
